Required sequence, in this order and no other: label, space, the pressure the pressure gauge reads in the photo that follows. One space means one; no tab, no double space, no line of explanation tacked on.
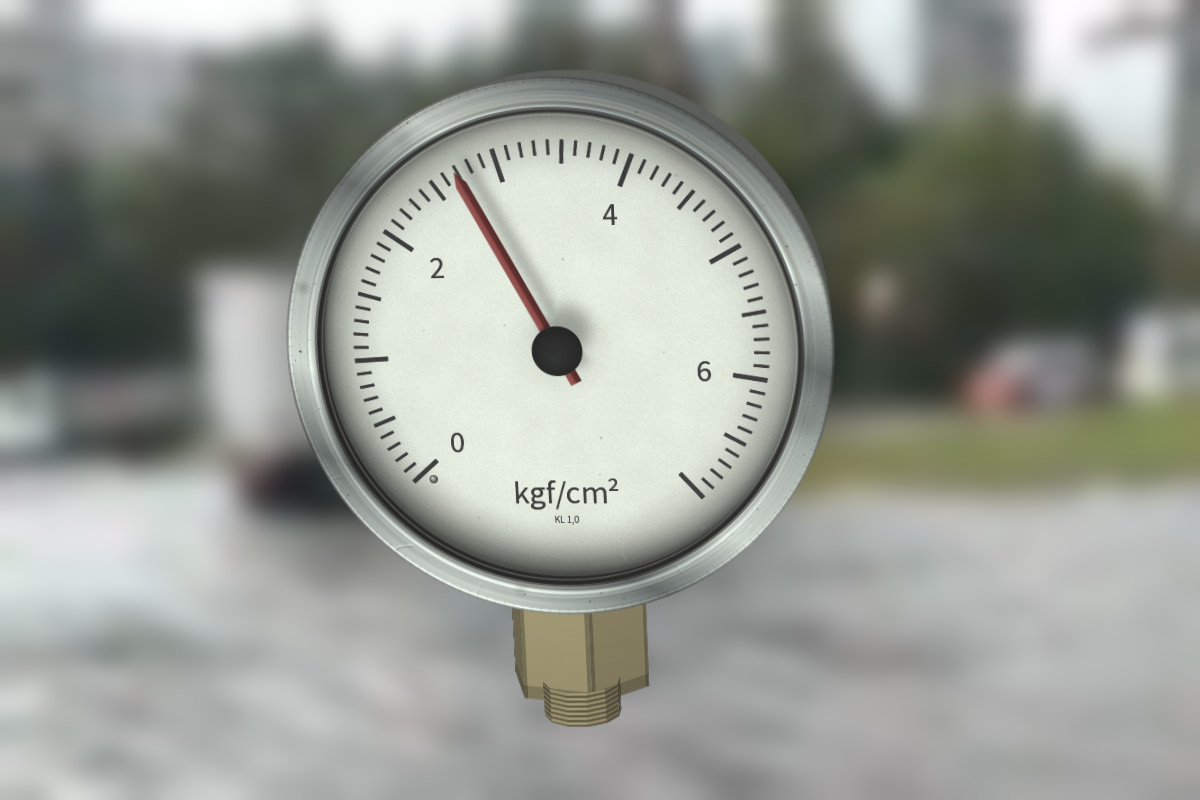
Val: 2.7 kg/cm²
